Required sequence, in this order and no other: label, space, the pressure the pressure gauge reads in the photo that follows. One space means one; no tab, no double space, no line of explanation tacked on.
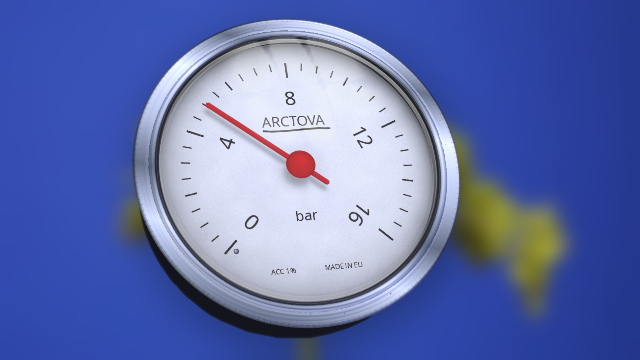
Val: 5 bar
